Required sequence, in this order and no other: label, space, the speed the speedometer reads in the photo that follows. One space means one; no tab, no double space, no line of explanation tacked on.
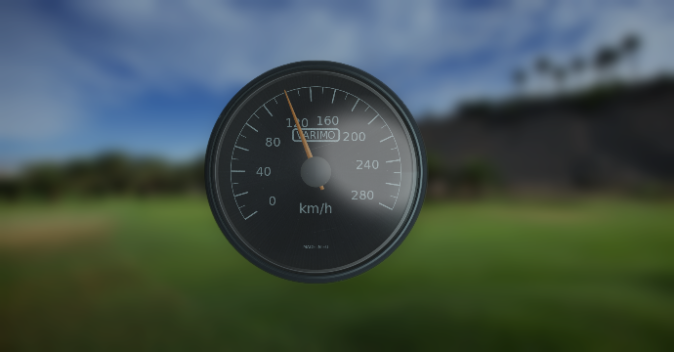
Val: 120 km/h
